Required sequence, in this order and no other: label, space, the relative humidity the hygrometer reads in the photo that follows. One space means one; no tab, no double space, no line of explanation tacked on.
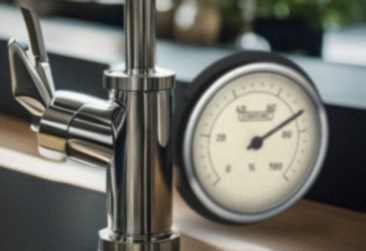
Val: 72 %
